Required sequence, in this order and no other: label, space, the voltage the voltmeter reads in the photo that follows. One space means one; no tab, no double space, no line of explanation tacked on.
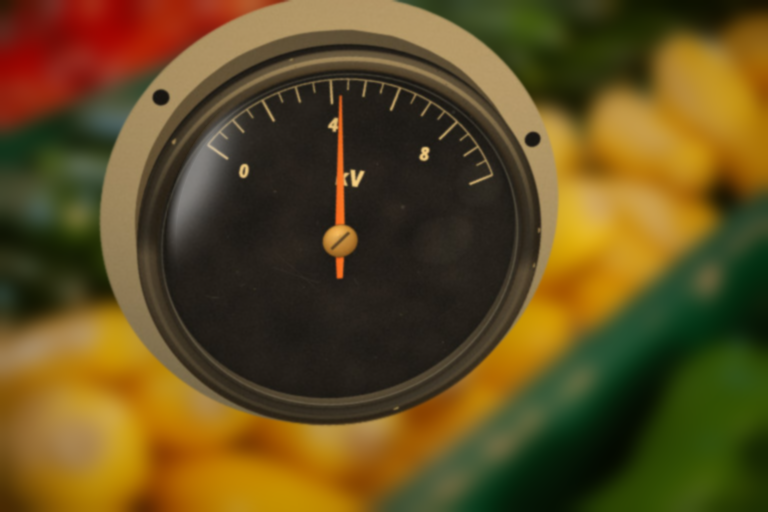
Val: 4.25 kV
